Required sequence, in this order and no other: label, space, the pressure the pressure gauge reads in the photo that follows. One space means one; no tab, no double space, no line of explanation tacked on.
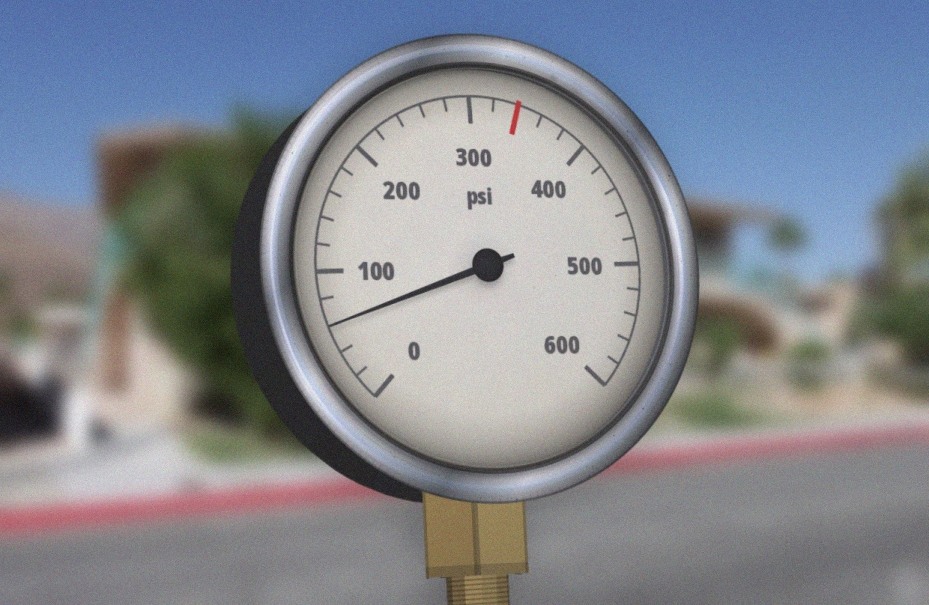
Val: 60 psi
